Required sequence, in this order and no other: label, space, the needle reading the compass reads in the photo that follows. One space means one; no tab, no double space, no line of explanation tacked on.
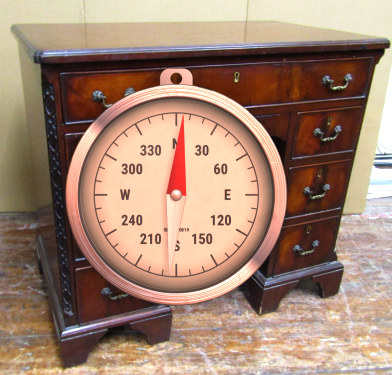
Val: 5 °
